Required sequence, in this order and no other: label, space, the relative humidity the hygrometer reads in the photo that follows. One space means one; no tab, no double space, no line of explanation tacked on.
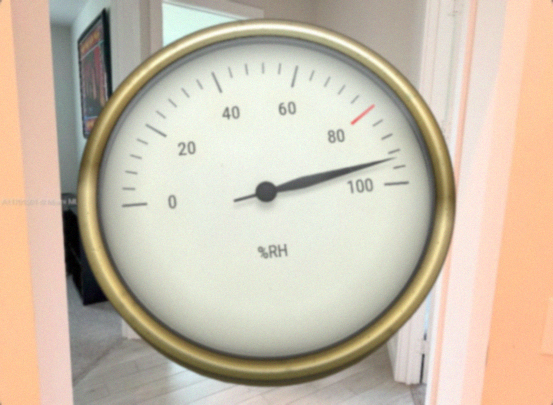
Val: 94 %
